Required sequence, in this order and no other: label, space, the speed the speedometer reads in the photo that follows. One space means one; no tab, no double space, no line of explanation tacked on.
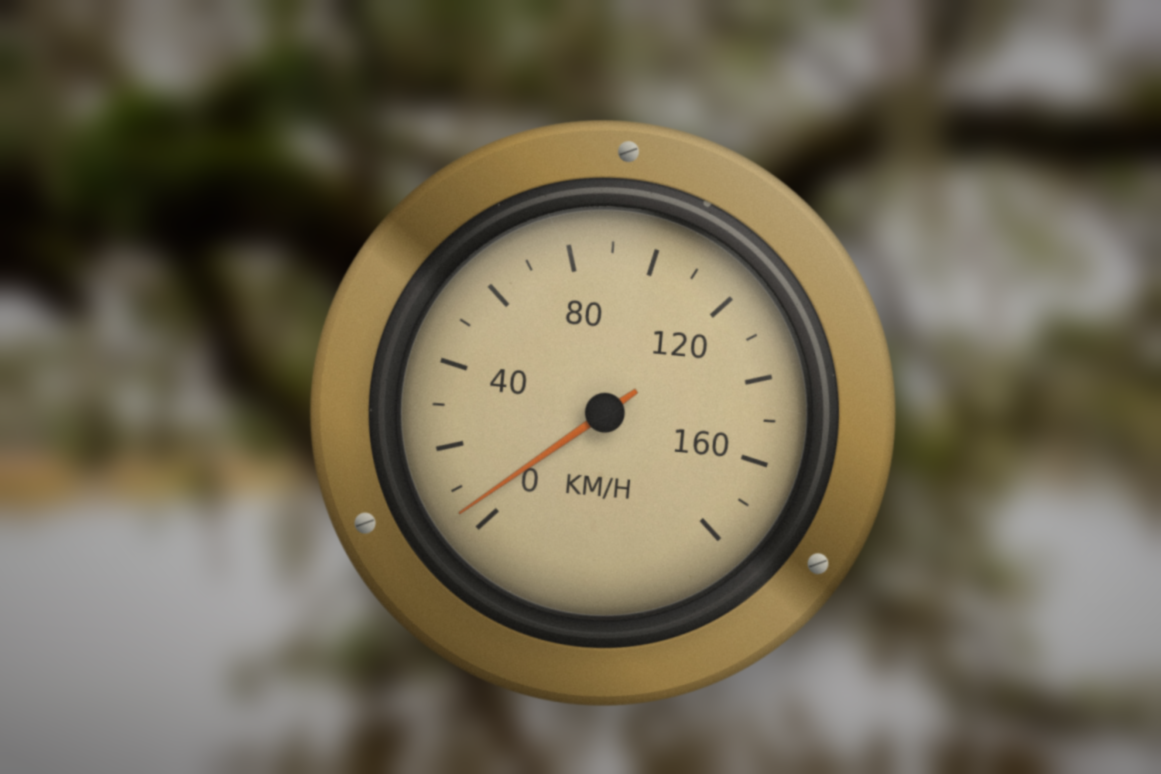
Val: 5 km/h
